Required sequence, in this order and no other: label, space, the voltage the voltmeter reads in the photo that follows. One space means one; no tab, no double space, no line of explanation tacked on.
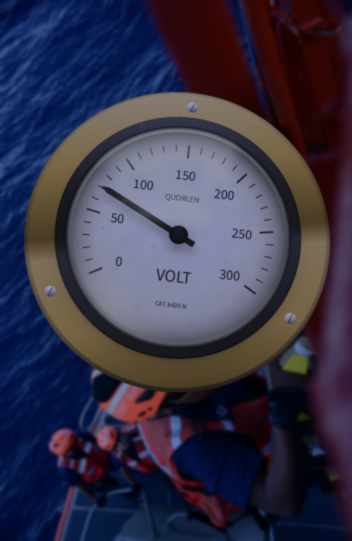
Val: 70 V
